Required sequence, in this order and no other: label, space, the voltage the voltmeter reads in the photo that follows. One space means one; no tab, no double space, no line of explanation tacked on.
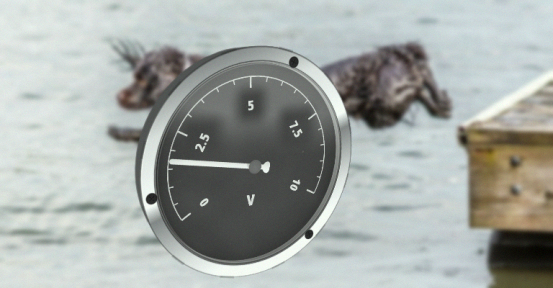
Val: 1.75 V
